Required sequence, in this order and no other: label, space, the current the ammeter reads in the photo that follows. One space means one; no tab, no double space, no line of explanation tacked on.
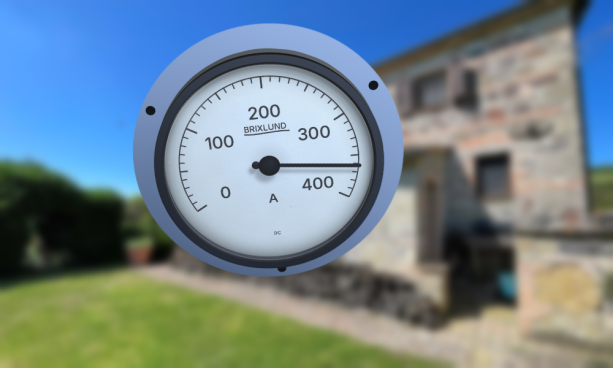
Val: 360 A
